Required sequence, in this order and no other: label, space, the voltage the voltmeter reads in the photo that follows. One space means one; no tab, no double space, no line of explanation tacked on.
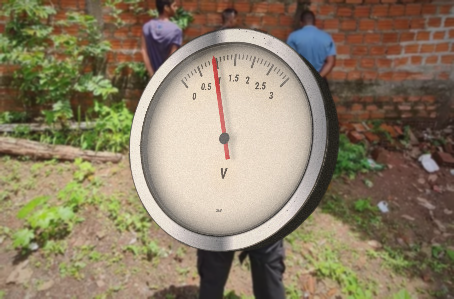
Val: 1 V
